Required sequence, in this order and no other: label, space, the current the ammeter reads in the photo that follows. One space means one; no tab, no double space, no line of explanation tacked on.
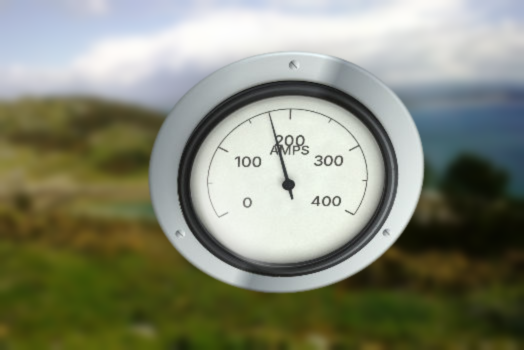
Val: 175 A
